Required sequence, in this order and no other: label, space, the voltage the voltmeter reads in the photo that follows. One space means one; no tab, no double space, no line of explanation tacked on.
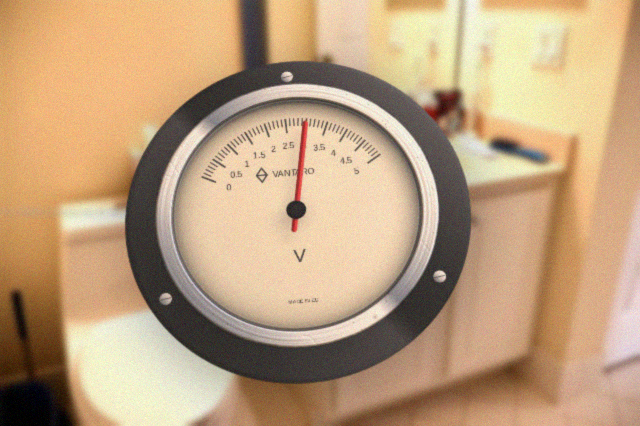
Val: 3 V
